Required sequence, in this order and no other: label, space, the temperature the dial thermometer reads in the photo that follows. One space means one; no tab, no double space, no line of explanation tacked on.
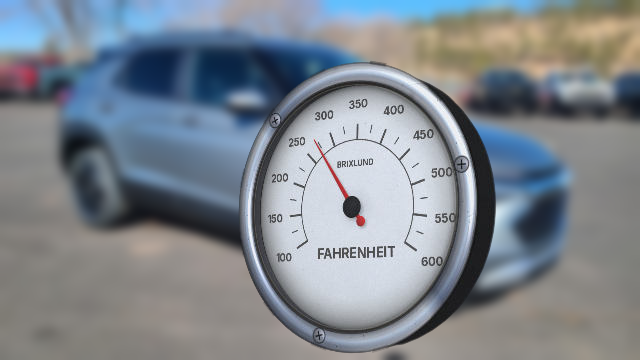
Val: 275 °F
